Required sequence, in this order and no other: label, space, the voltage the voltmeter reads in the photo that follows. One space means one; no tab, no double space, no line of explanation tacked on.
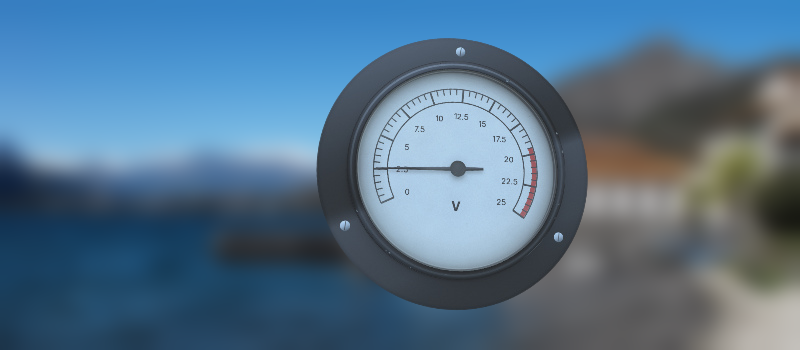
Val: 2.5 V
